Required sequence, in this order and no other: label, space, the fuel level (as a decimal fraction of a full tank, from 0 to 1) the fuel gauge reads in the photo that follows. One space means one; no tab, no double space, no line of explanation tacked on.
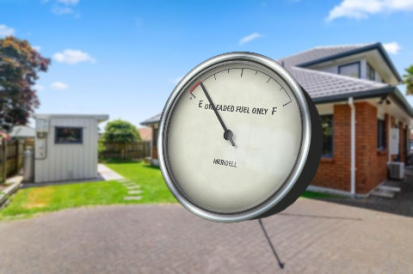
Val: 0.125
